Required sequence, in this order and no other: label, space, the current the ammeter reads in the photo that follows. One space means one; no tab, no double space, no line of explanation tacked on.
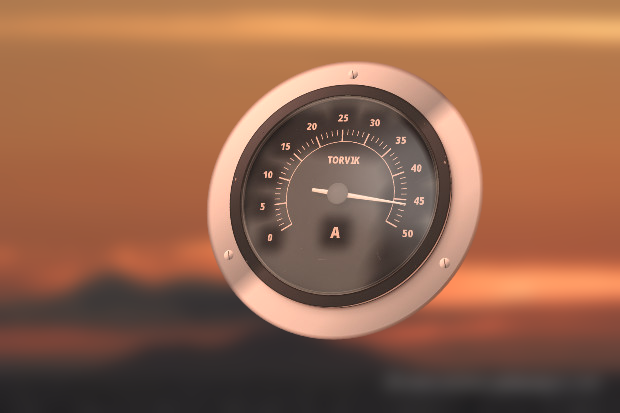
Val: 46 A
